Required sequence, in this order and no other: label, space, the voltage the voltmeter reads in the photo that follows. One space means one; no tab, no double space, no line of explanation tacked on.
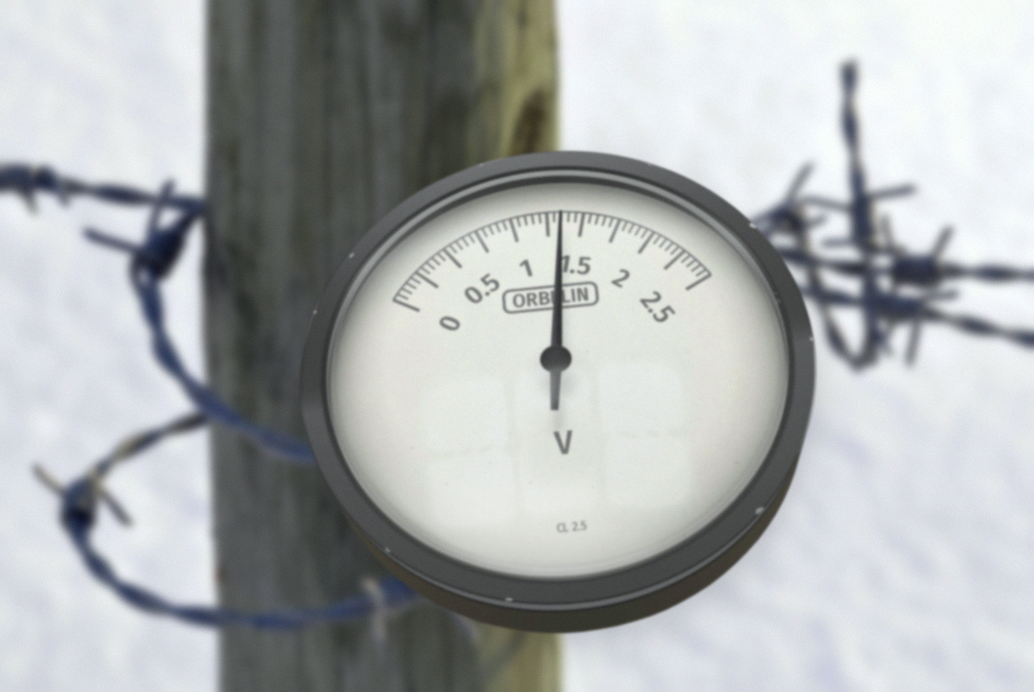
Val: 1.35 V
